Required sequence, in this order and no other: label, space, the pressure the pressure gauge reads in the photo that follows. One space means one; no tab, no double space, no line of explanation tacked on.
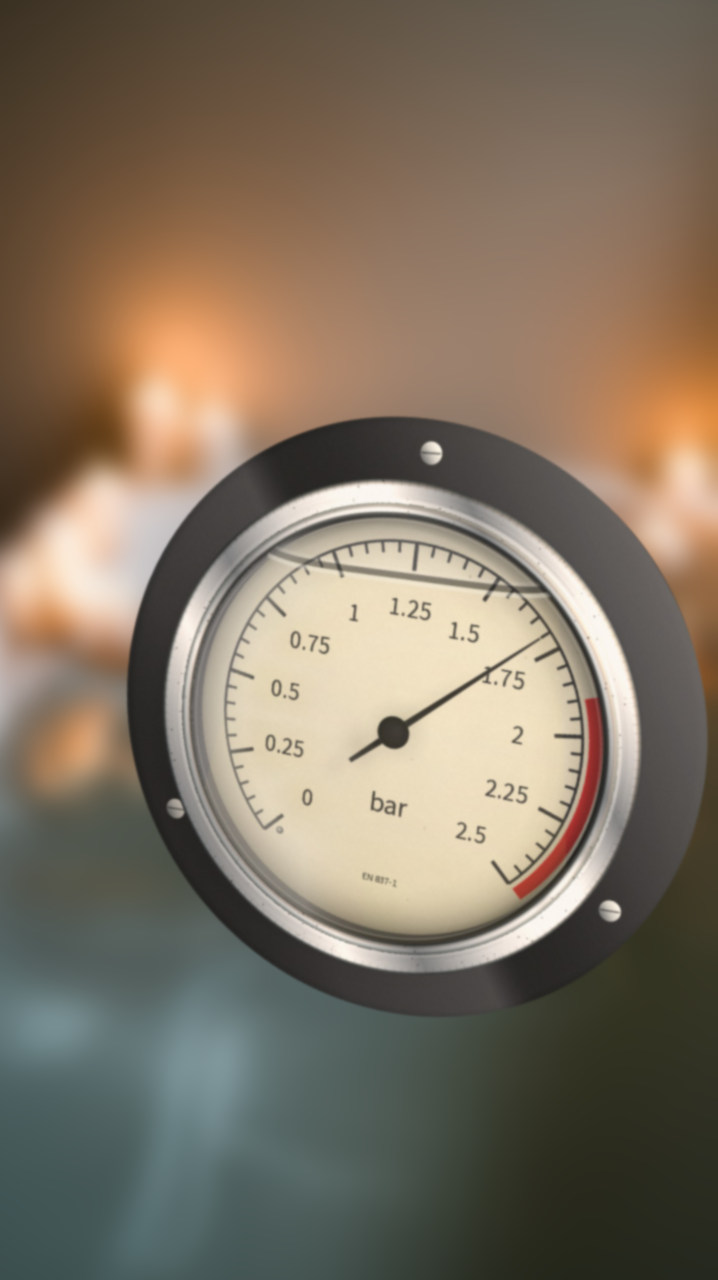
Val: 1.7 bar
